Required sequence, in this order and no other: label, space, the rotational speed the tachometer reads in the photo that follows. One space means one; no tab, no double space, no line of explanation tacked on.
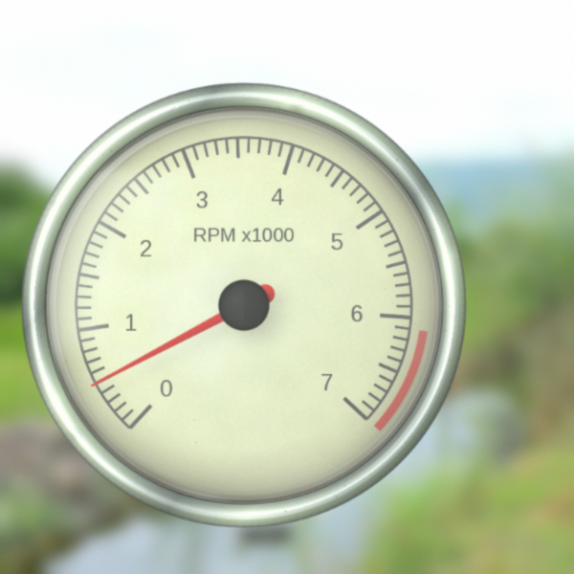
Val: 500 rpm
